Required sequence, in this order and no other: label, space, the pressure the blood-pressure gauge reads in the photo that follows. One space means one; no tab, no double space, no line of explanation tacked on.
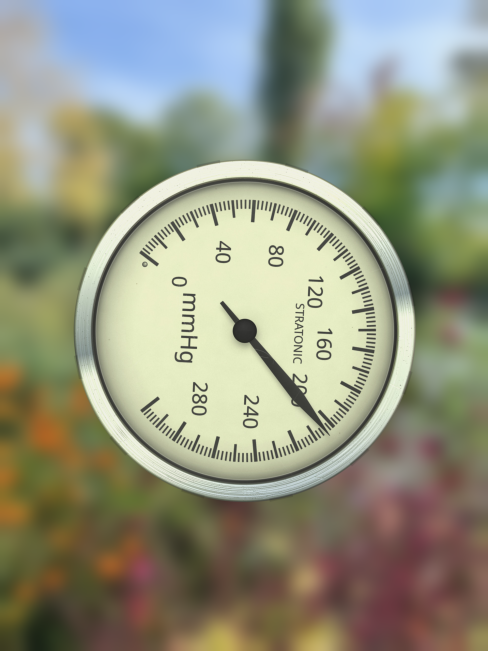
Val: 204 mmHg
